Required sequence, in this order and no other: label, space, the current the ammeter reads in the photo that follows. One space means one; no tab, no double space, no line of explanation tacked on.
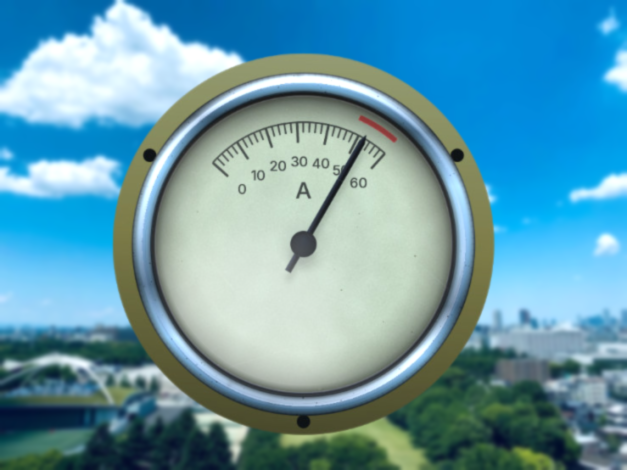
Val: 52 A
